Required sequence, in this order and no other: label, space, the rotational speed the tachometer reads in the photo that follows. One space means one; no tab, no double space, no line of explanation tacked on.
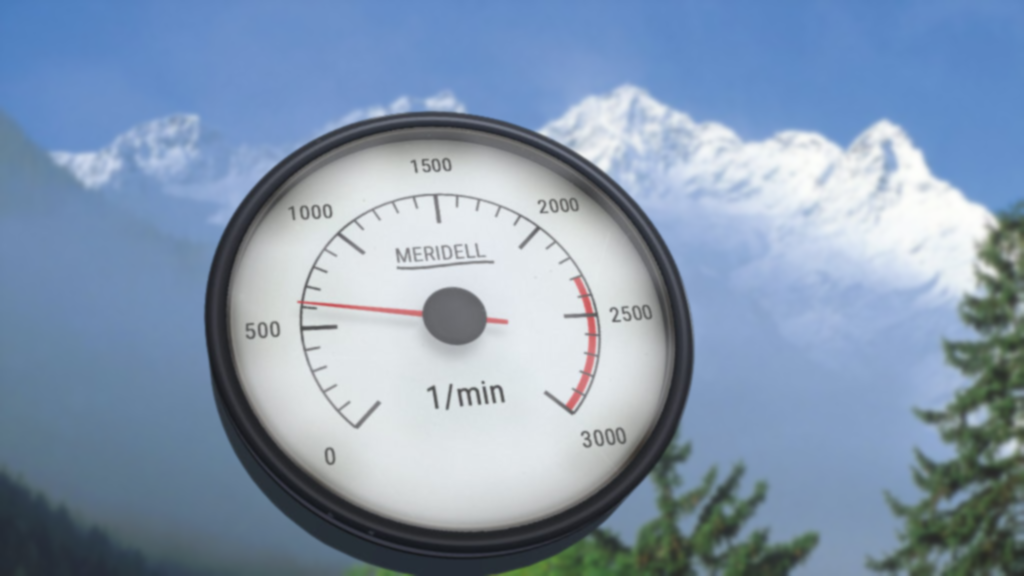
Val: 600 rpm
